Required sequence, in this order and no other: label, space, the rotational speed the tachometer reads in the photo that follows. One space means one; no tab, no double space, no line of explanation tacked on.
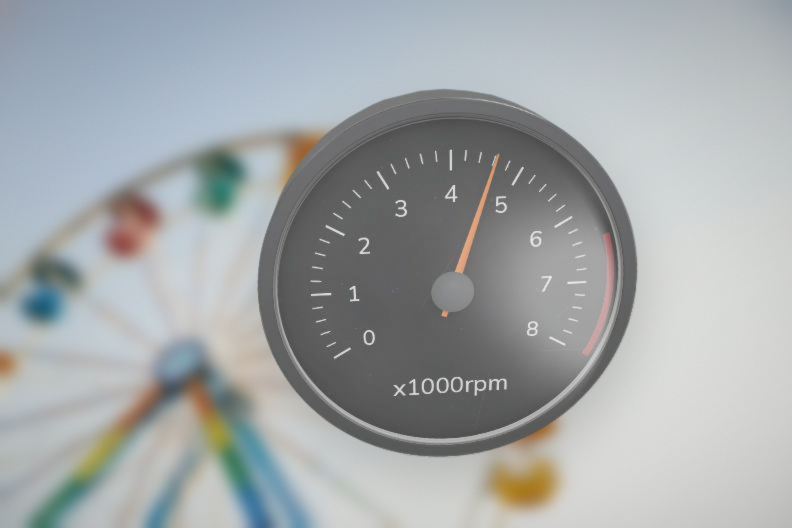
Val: 4600 rpm
